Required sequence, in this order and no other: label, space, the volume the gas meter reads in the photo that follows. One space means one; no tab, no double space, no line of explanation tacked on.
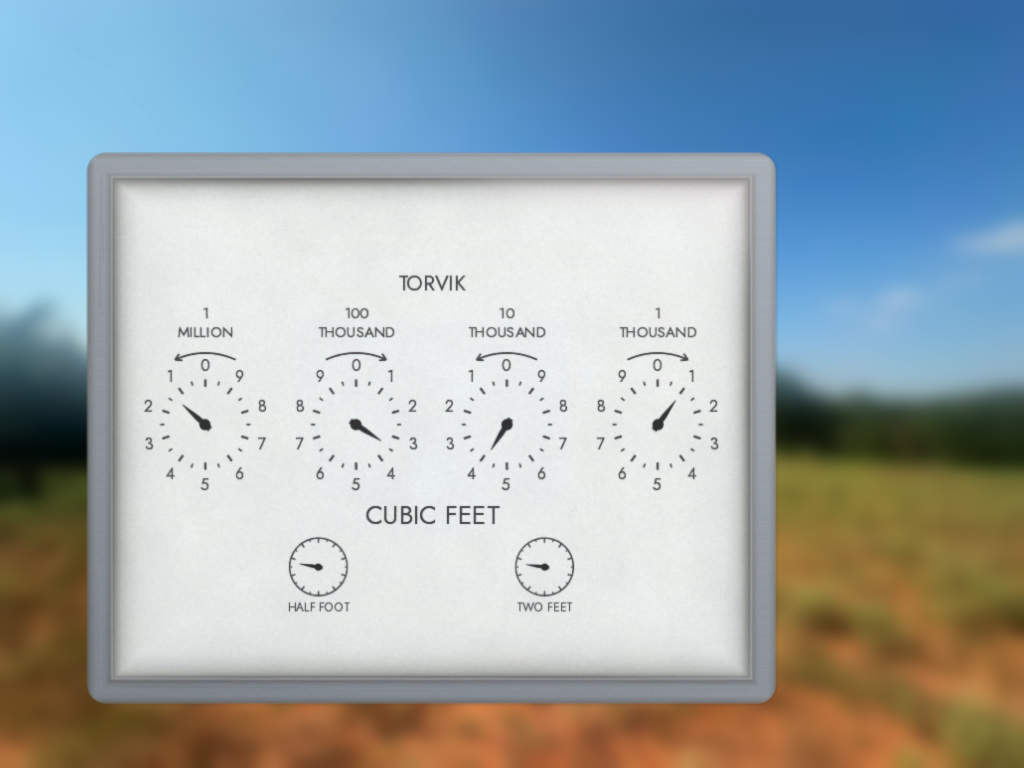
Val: 134100 ft³
